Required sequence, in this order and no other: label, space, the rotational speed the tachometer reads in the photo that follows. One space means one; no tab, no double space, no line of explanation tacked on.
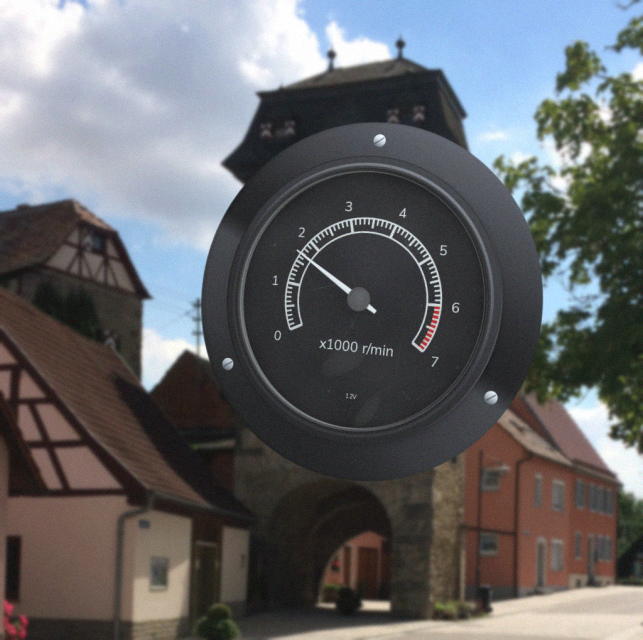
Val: 1700 rpm
